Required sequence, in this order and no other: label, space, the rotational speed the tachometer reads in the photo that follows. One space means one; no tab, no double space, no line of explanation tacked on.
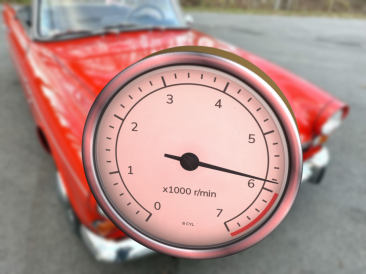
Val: 5800 rpm
